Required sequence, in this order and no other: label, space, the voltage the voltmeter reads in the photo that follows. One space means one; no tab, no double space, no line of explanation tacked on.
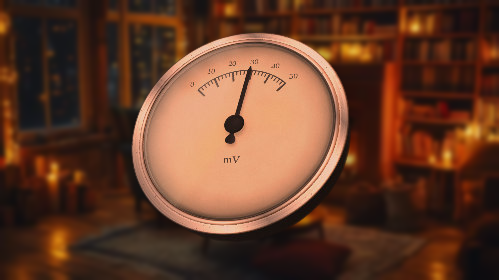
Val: 30 mV
